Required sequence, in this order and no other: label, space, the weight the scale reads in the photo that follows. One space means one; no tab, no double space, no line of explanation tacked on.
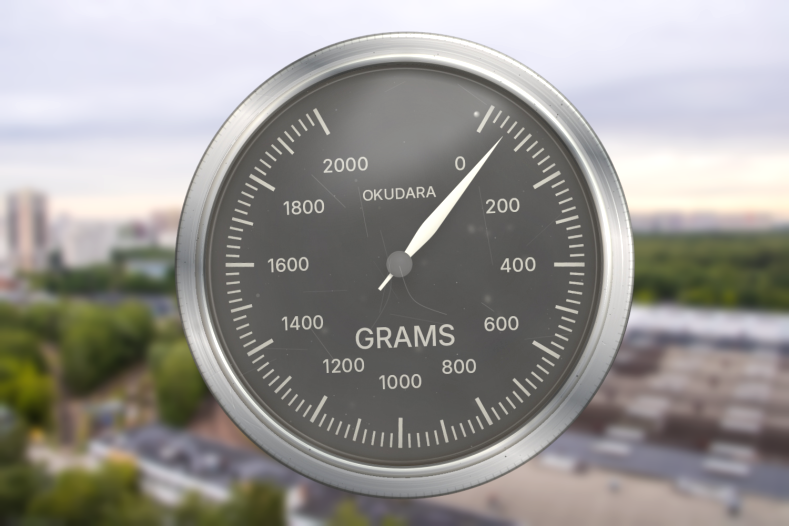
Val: 60 g
